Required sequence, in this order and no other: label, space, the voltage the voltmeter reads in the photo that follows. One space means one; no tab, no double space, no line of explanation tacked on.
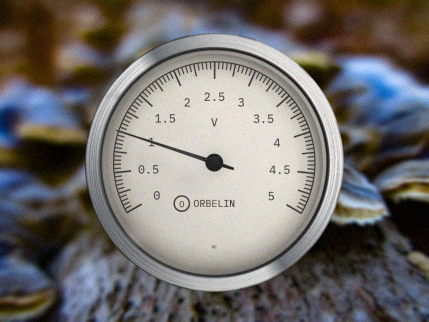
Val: 1 V
